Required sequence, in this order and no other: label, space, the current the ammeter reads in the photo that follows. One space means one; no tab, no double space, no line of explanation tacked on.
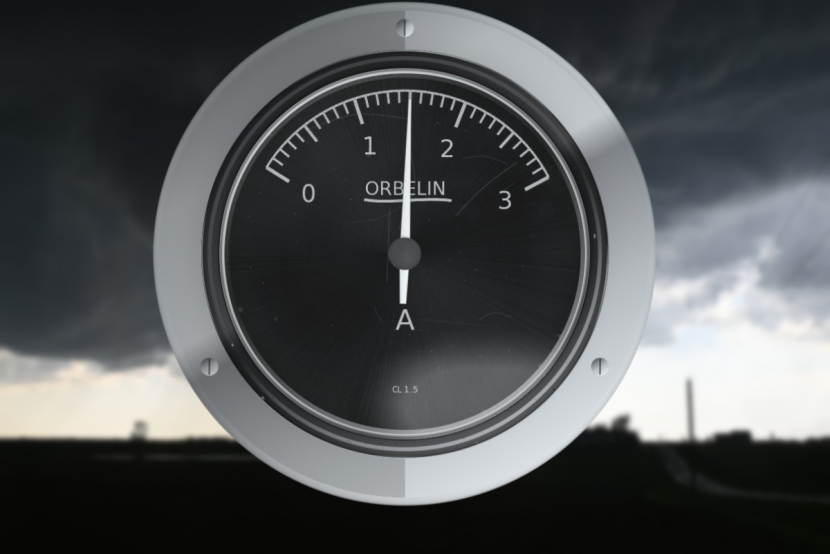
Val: 1.5 A
